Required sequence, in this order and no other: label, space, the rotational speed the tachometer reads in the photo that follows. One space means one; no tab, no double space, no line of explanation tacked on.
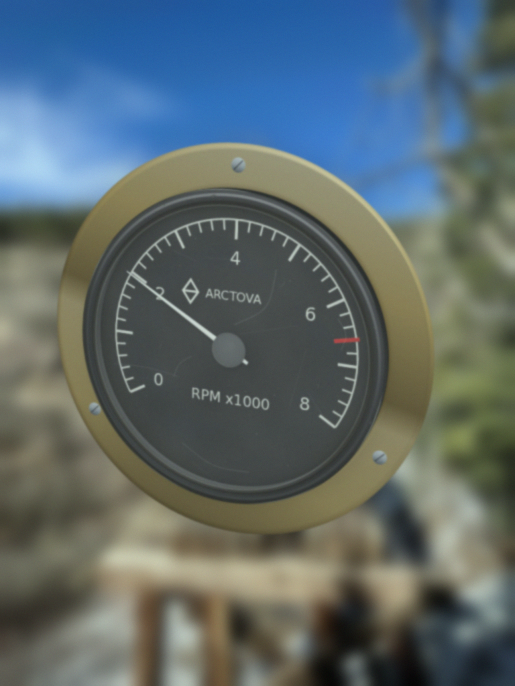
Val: 2000 rpm
